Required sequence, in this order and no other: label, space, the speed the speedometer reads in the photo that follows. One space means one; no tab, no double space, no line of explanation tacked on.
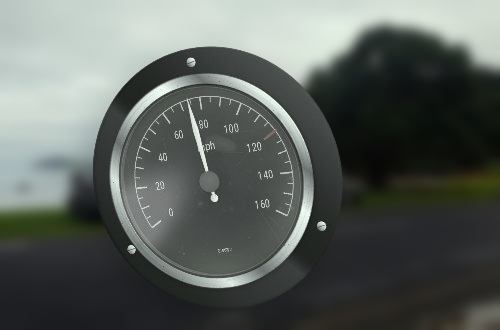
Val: 75 mph
